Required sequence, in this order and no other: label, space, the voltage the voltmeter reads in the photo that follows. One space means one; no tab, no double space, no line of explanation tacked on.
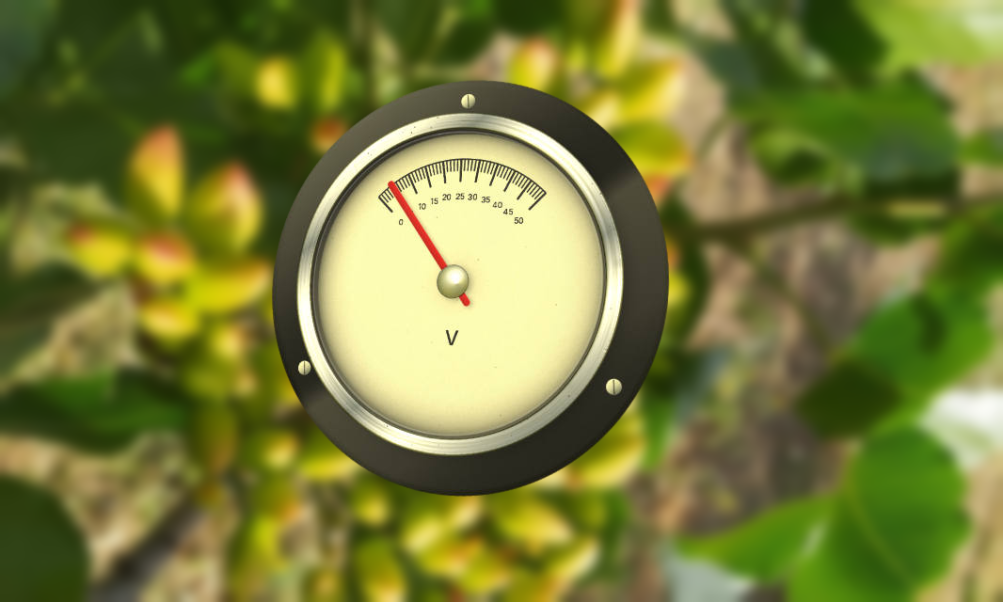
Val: 5 V
